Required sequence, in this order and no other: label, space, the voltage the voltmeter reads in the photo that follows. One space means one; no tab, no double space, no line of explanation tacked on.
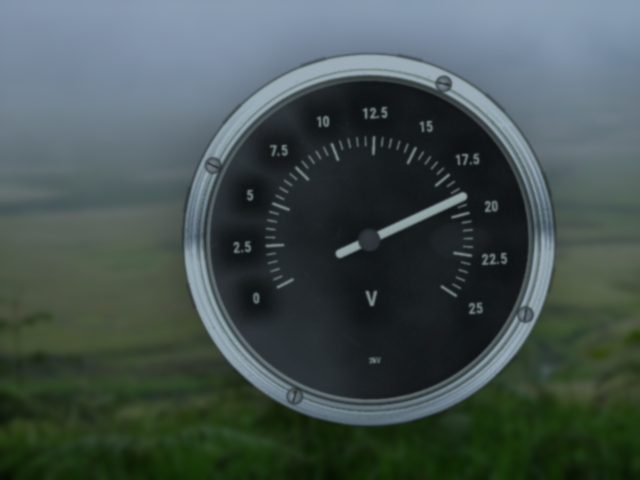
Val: 19 V
